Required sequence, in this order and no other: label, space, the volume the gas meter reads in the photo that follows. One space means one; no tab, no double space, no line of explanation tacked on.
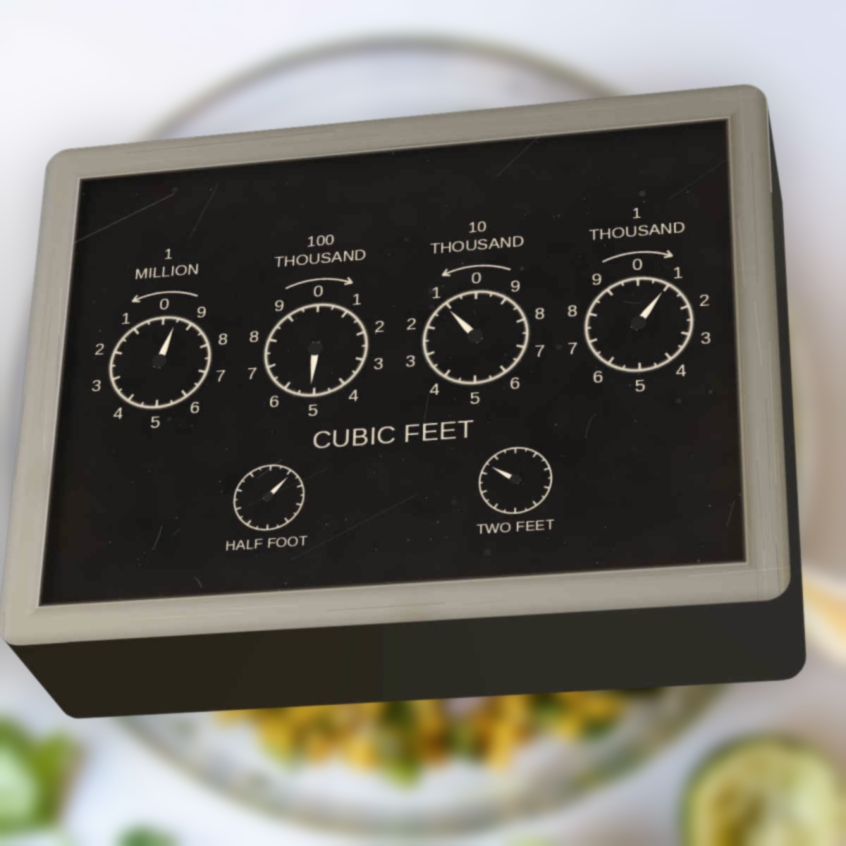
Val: 951100 ft³
